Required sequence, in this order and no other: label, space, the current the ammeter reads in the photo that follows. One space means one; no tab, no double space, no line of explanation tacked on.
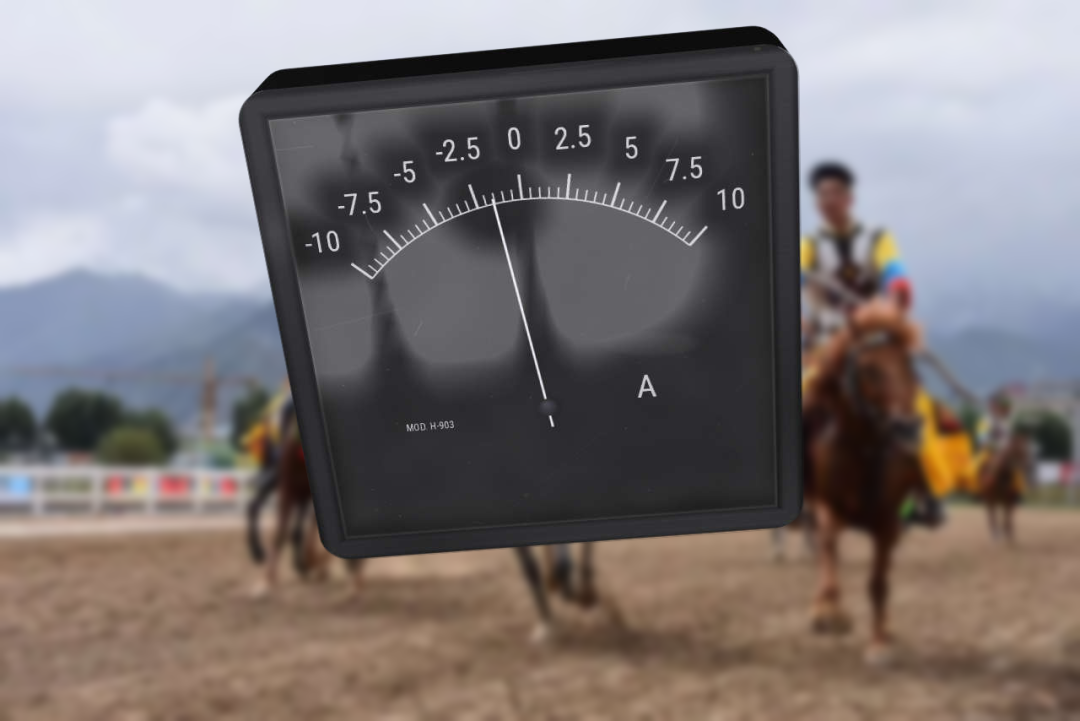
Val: -1.5 A
